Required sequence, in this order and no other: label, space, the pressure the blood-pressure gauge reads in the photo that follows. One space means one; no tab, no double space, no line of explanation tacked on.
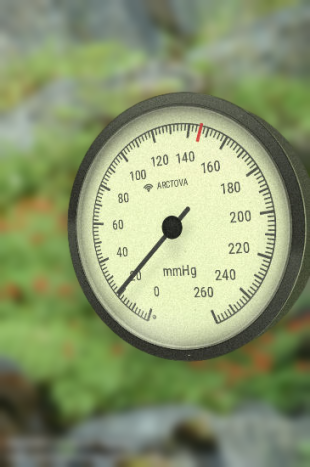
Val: 20 mmHg
